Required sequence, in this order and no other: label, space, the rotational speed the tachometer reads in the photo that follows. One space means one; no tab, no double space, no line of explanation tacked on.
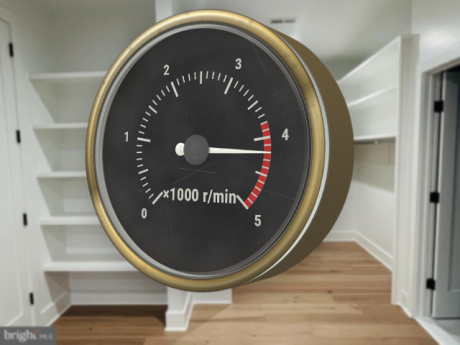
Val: 4200 rpm
